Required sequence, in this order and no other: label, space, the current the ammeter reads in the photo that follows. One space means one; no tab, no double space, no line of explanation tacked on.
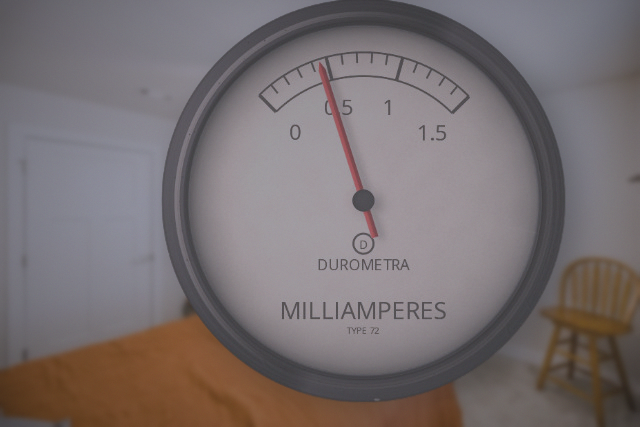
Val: 0.45 mA
